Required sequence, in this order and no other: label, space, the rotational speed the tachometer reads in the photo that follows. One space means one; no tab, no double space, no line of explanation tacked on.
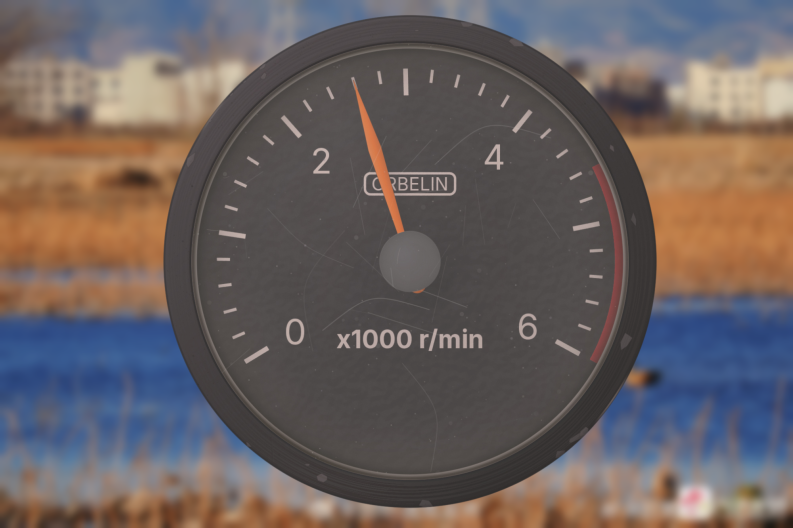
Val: 2600 rpm
